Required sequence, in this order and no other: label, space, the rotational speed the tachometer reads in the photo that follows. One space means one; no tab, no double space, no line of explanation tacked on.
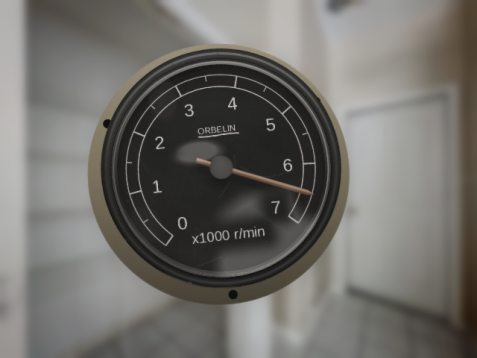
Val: 6500 rpm
